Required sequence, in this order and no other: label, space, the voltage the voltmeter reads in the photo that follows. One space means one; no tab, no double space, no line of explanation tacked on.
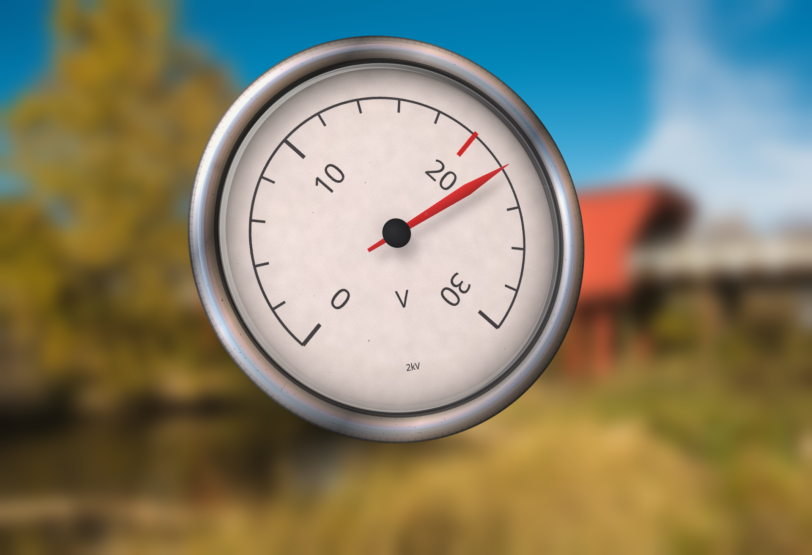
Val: 22 V
